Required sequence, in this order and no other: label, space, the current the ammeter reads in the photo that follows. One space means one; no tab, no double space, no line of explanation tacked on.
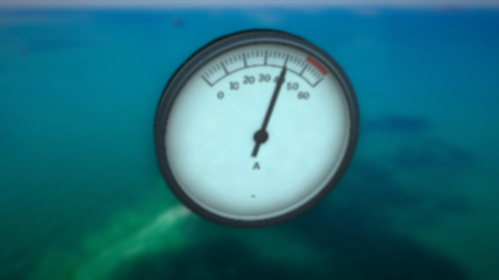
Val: 40 A
